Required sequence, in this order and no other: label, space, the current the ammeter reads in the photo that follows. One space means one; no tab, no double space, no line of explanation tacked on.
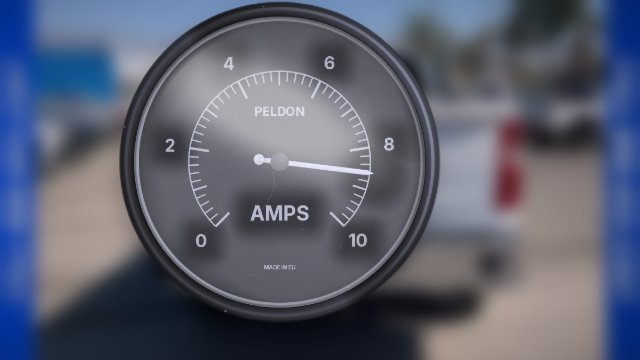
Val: 8.6 A
